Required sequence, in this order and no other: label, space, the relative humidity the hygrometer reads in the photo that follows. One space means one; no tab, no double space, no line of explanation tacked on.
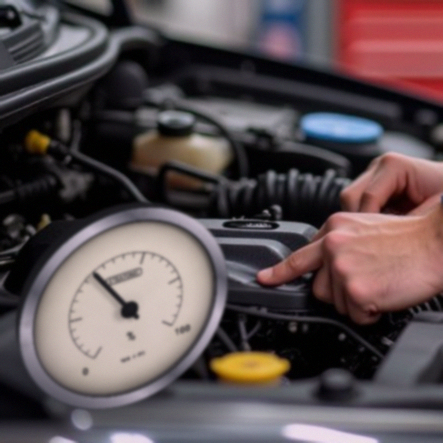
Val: 40 %
